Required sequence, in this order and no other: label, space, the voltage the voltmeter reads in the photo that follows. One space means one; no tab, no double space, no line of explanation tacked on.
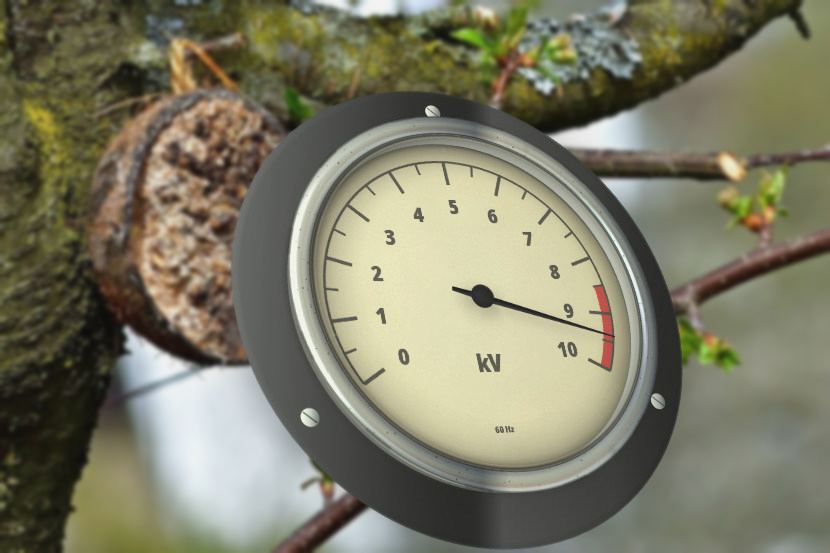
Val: 9.5 kV
